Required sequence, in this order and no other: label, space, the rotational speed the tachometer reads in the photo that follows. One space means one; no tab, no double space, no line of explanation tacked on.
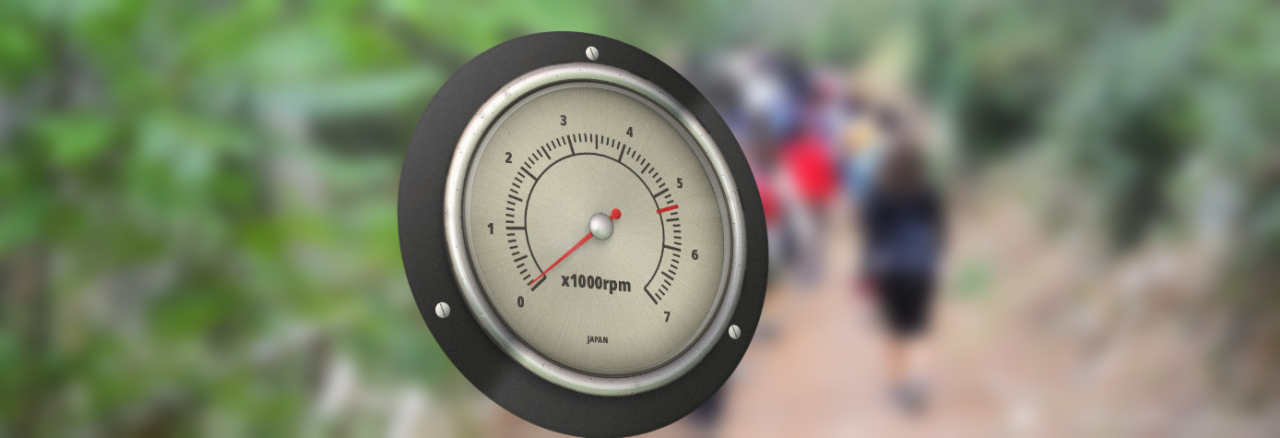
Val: 100 rpm
